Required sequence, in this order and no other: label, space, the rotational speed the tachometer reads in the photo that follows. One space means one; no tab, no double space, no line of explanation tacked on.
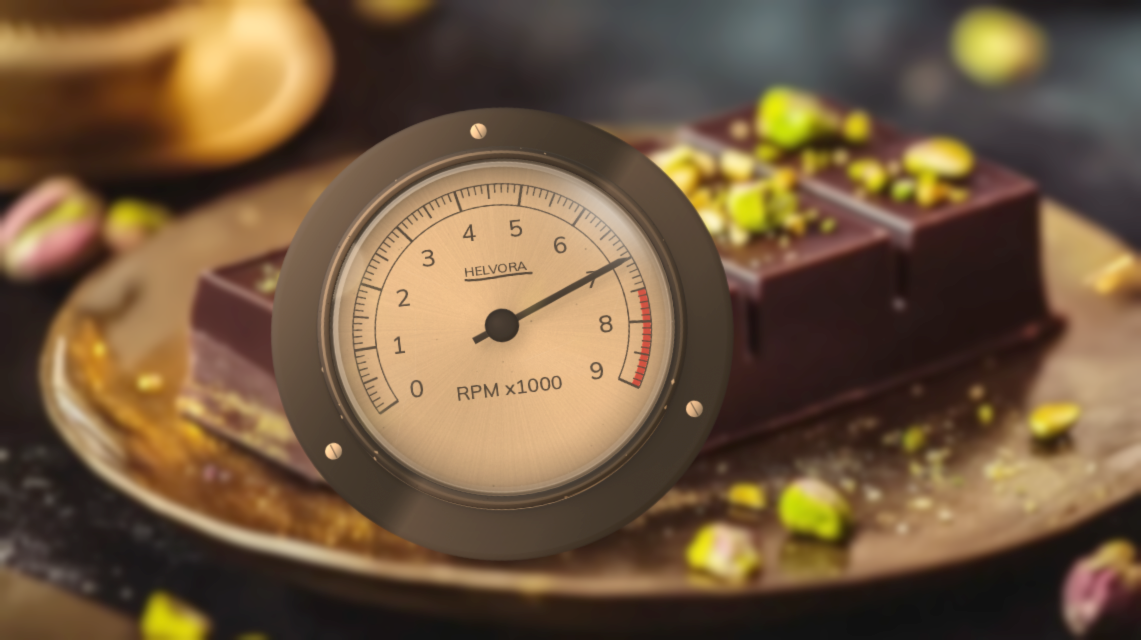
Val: 7000 rpm
